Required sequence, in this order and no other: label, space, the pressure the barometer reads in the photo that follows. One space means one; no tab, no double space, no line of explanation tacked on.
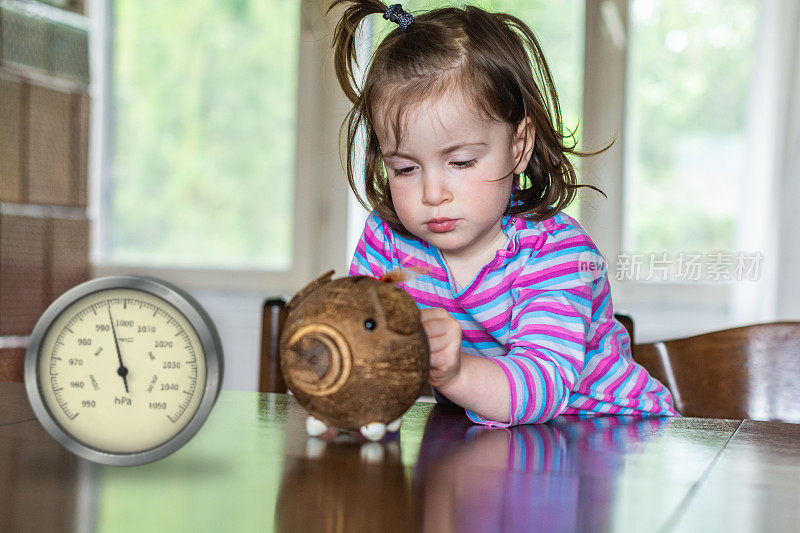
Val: 995 hPa
